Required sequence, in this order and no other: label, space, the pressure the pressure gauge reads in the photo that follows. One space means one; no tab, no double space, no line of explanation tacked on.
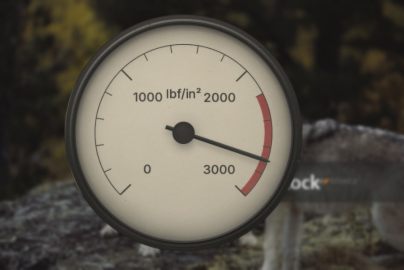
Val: 2700 psi
